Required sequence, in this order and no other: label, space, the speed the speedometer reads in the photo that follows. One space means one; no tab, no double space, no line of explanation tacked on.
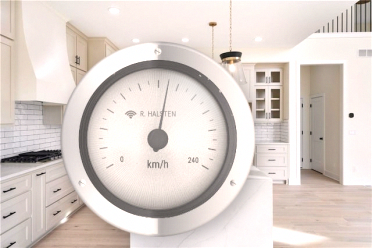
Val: 130 km/h
